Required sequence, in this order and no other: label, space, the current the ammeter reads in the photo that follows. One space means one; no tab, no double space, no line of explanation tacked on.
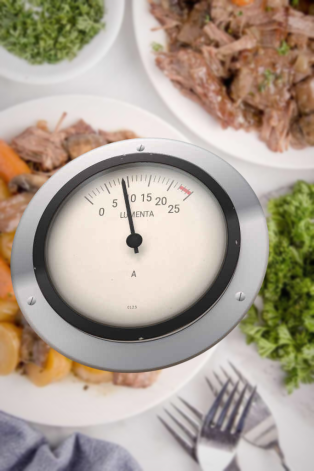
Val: 9 A
